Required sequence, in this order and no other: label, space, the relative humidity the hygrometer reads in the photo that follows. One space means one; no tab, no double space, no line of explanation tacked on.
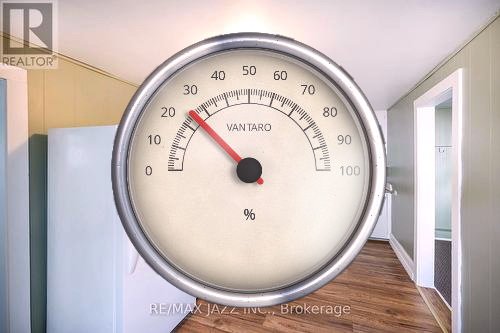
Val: 25 %
